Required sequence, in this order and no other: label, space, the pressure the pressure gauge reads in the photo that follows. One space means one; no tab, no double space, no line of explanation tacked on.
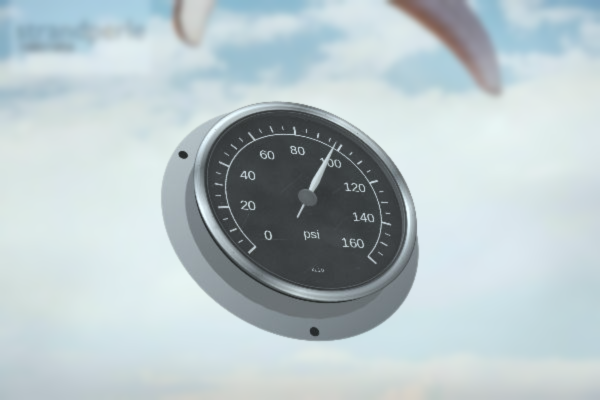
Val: 97.5 psi
